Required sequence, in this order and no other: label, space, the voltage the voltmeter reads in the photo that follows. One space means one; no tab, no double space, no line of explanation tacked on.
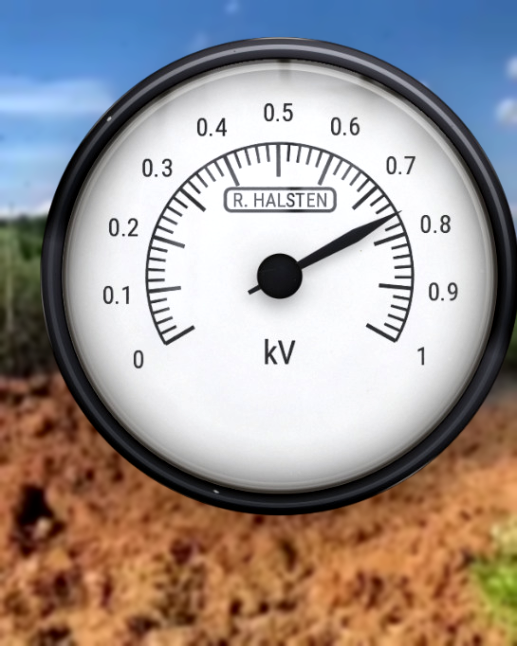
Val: 0.76 kV
